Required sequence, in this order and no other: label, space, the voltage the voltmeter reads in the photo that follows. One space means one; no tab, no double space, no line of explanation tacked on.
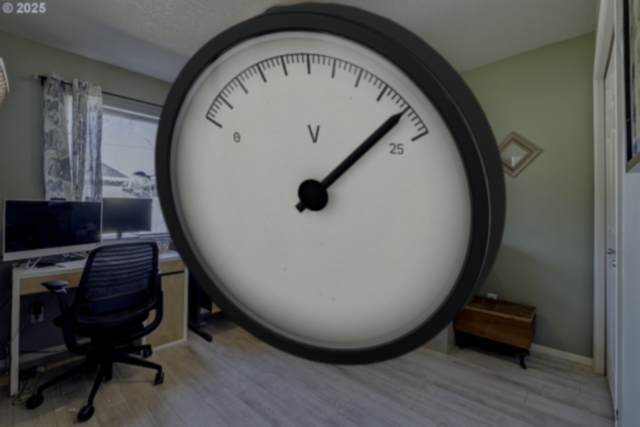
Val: 22.5 V
